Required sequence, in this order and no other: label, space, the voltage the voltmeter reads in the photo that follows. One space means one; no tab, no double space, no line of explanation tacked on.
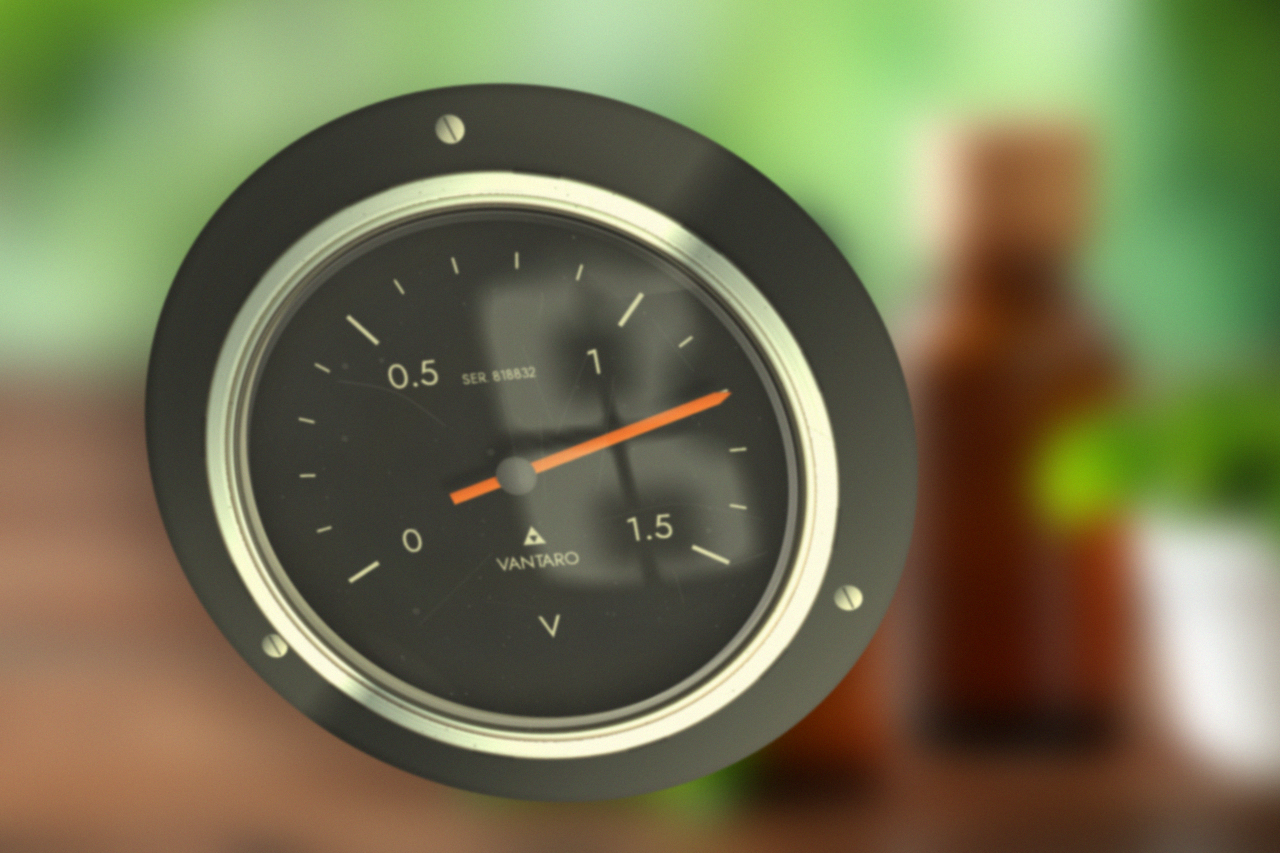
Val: 1.2 V
